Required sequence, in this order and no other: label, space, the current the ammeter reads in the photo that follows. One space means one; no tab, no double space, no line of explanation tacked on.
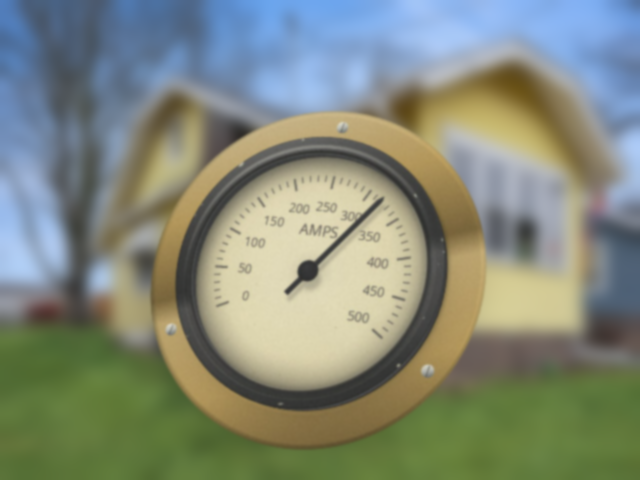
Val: 320 A
